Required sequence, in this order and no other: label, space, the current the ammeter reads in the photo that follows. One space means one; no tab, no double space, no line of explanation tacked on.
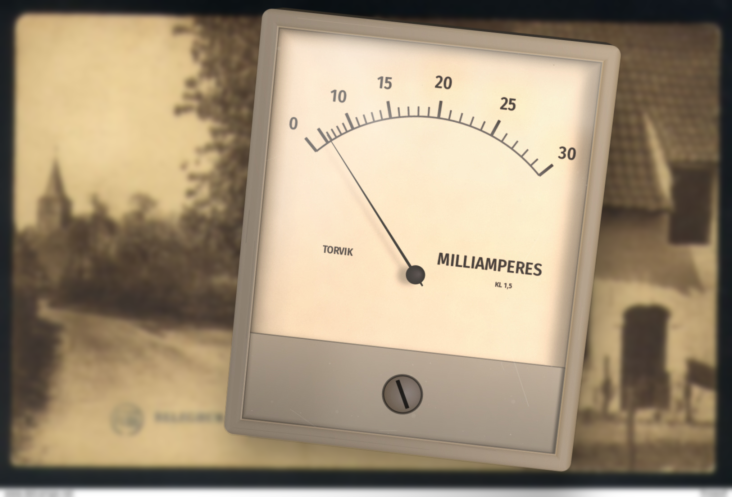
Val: 6 mA
